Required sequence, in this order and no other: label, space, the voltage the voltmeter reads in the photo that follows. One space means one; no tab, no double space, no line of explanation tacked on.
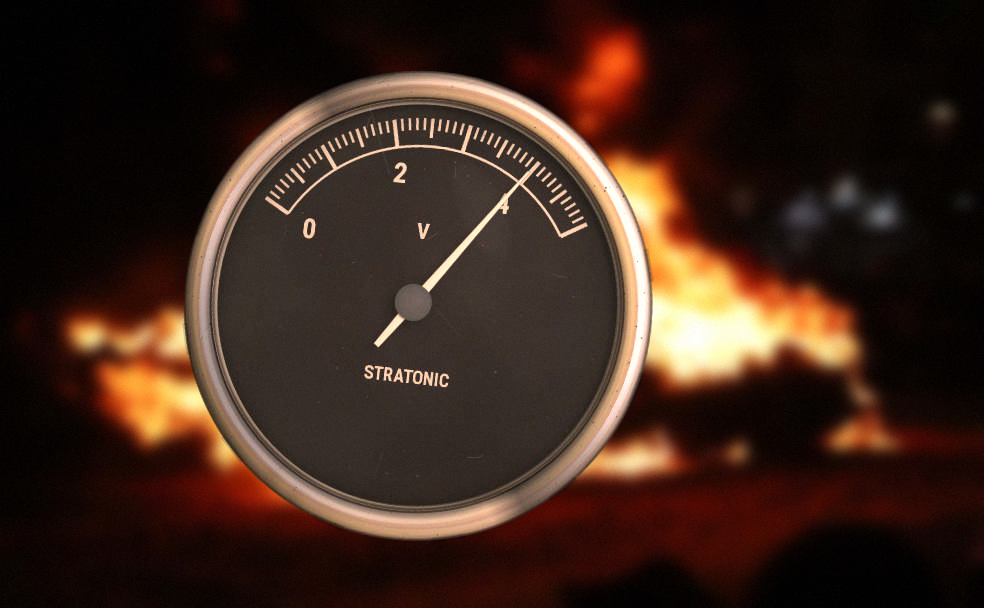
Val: 4 V
